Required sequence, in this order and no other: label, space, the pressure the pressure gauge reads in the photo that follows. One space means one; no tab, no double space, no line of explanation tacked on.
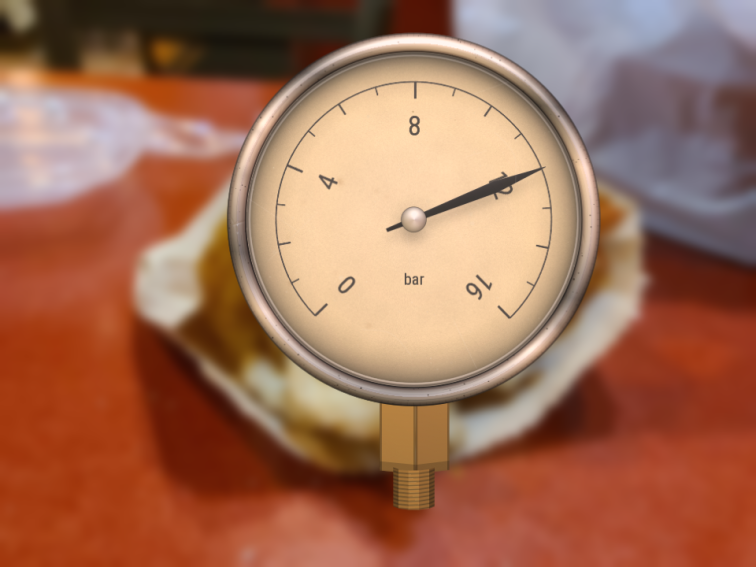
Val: 12 bar
